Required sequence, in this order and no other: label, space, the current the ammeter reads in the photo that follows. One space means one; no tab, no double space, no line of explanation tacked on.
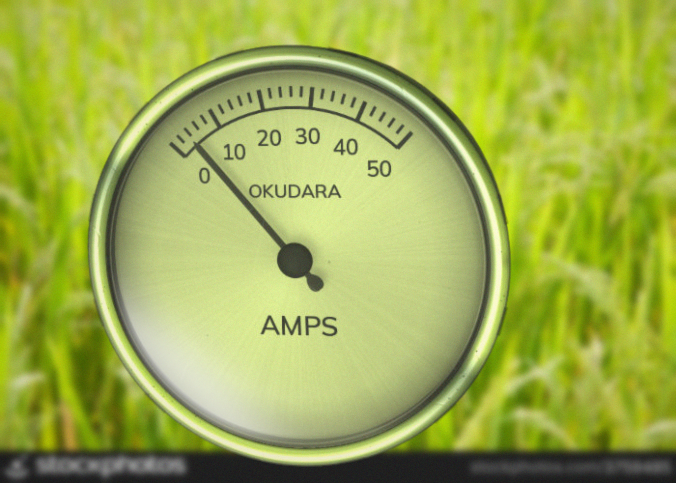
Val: 4 A
